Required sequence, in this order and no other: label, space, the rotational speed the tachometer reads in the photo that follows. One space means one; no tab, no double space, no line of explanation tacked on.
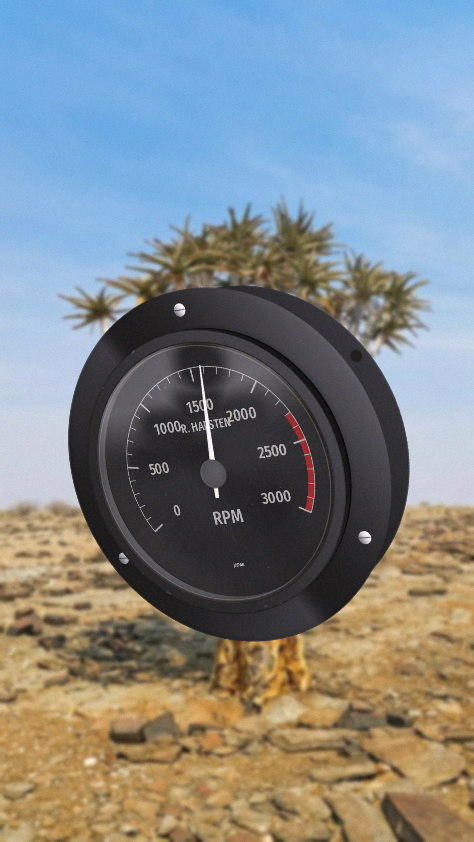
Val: 1600 rpm
